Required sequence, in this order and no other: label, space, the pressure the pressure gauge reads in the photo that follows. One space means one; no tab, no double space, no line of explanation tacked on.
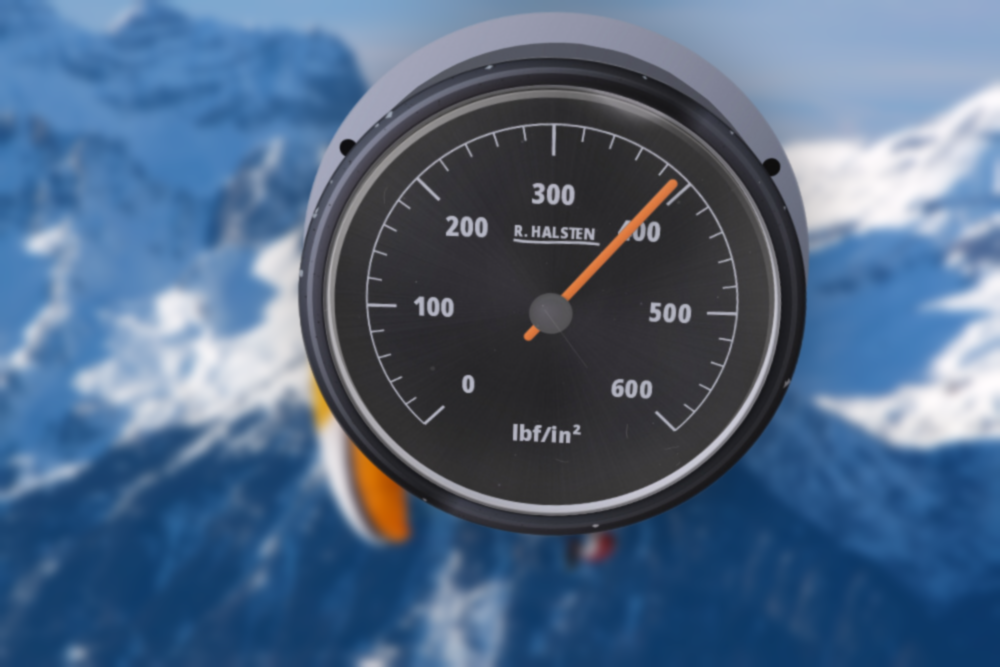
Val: 390 psi
